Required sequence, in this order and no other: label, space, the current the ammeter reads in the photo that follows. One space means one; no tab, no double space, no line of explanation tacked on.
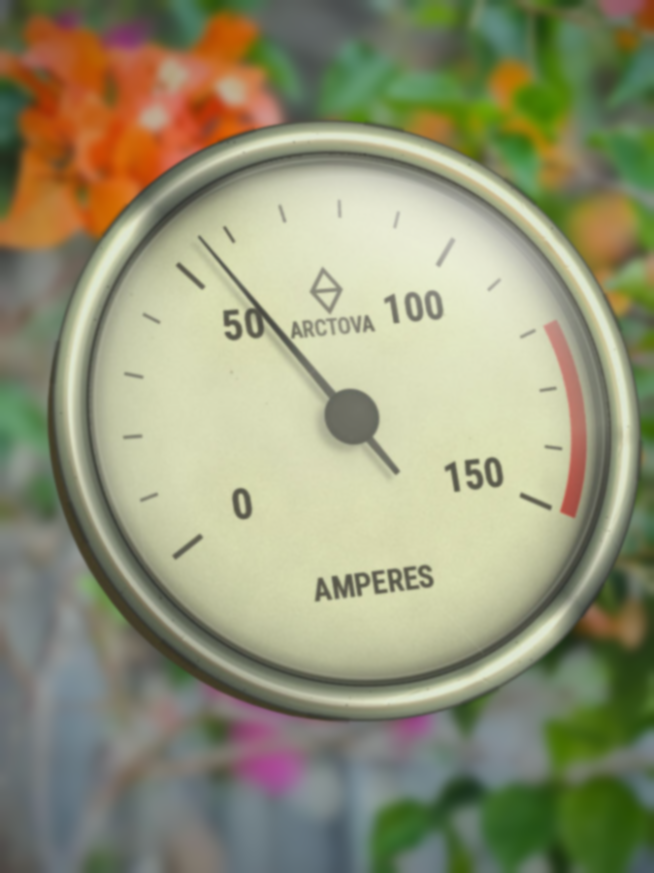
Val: 55 A
